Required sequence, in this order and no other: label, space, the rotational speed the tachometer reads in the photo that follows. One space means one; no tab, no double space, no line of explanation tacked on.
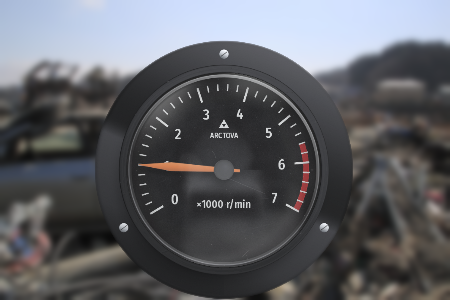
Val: 1000 rpm
